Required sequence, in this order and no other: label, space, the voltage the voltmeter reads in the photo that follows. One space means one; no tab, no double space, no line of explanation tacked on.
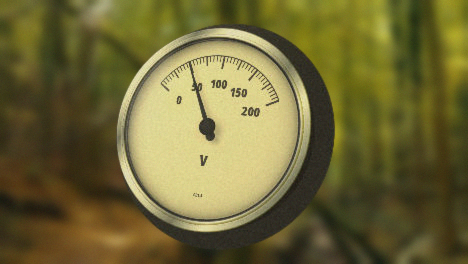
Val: 50 V
